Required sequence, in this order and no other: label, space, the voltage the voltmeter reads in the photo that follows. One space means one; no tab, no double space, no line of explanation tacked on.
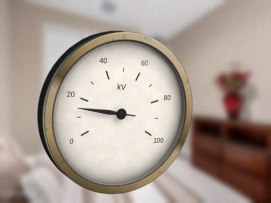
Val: 15 kV
